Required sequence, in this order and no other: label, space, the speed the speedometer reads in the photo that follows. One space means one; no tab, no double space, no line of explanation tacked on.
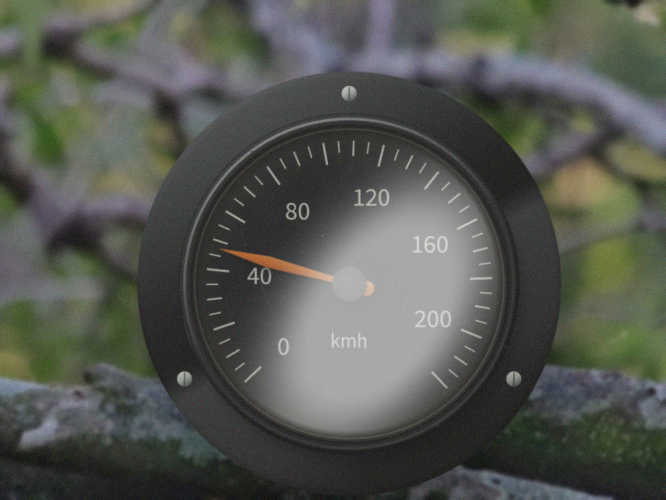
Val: 47.5 km/h
